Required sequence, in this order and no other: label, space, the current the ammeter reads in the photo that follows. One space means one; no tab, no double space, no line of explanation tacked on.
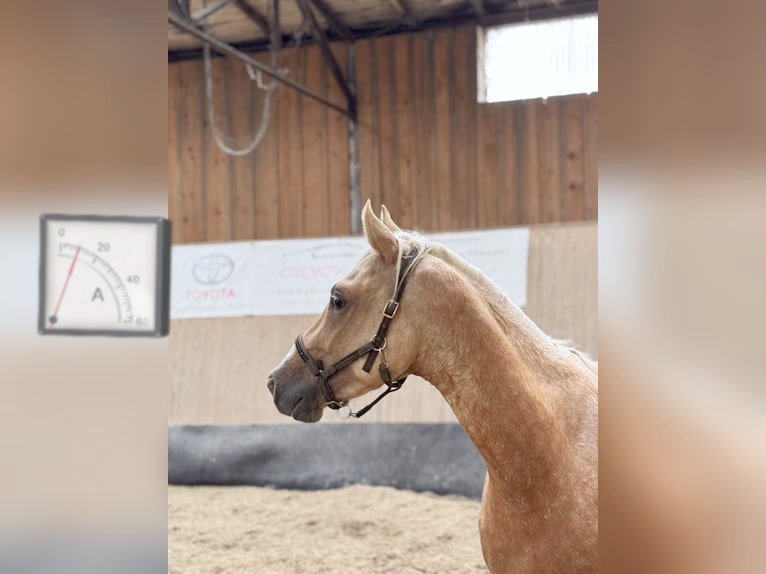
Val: 10 A
